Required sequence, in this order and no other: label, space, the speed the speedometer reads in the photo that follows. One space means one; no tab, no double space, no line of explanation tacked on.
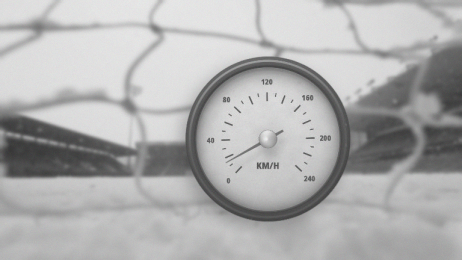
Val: 15 km/h
